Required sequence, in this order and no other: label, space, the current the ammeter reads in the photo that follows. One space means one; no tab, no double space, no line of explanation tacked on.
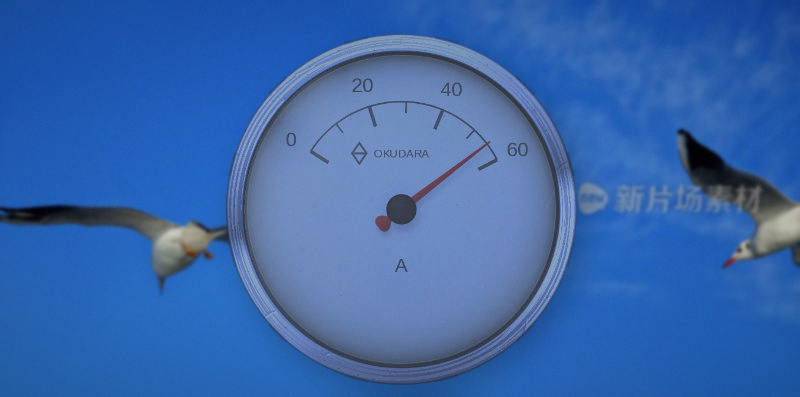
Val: 55 A
